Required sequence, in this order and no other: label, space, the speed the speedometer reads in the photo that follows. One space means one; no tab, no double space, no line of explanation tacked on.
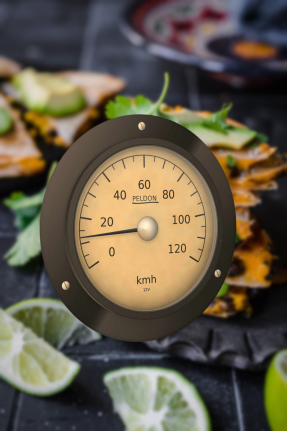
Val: 12.5 km/h
